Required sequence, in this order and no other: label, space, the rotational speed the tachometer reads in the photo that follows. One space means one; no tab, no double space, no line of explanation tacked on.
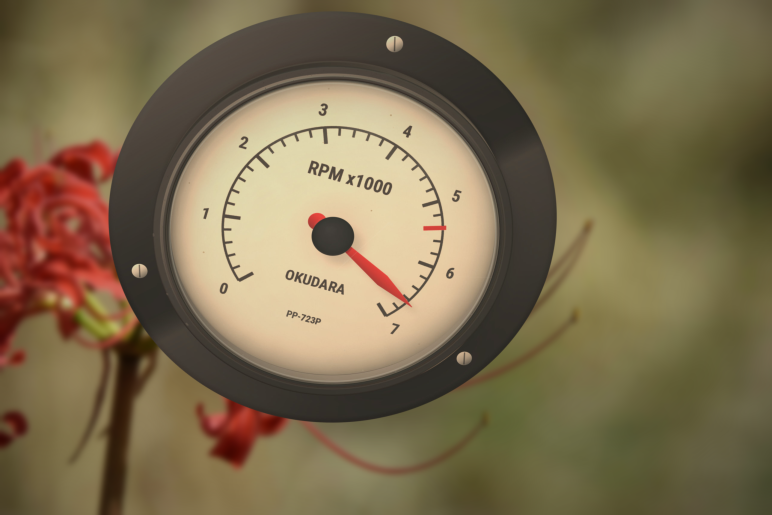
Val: 6600 rpm
